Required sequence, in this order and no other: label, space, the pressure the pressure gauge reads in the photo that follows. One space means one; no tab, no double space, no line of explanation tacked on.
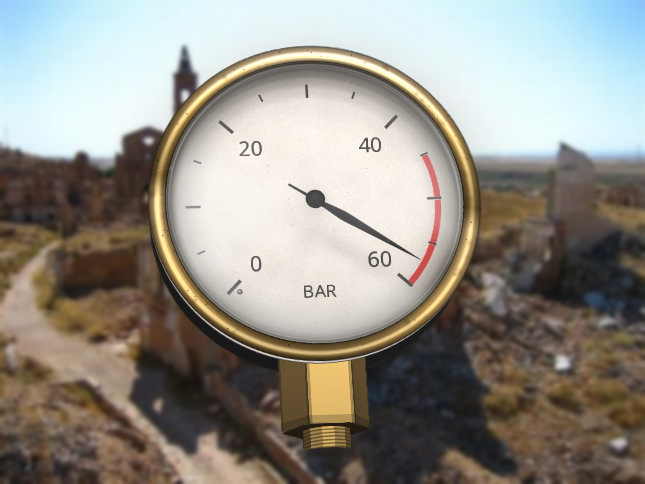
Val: 57.5 bar
